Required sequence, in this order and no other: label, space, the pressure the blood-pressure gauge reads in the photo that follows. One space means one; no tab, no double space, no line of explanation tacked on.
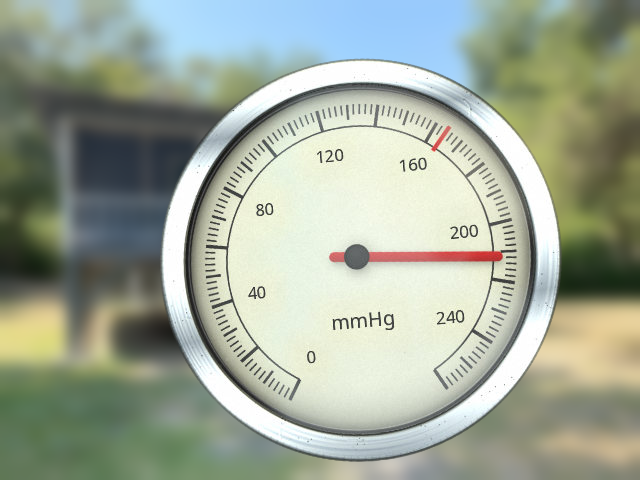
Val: 212 mmHg
